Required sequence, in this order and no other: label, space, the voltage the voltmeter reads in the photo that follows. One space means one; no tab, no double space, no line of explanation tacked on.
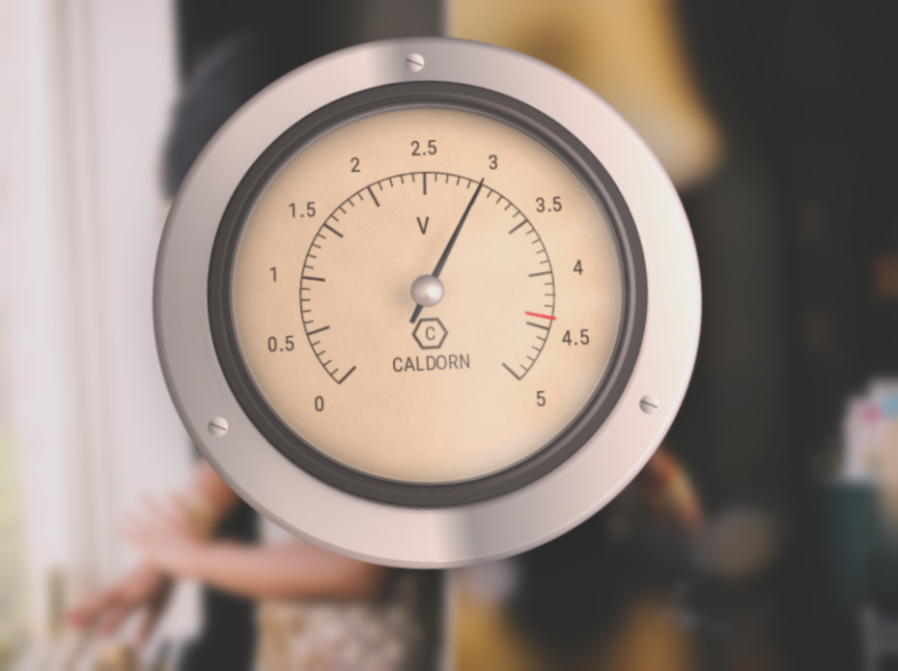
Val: 3 V
